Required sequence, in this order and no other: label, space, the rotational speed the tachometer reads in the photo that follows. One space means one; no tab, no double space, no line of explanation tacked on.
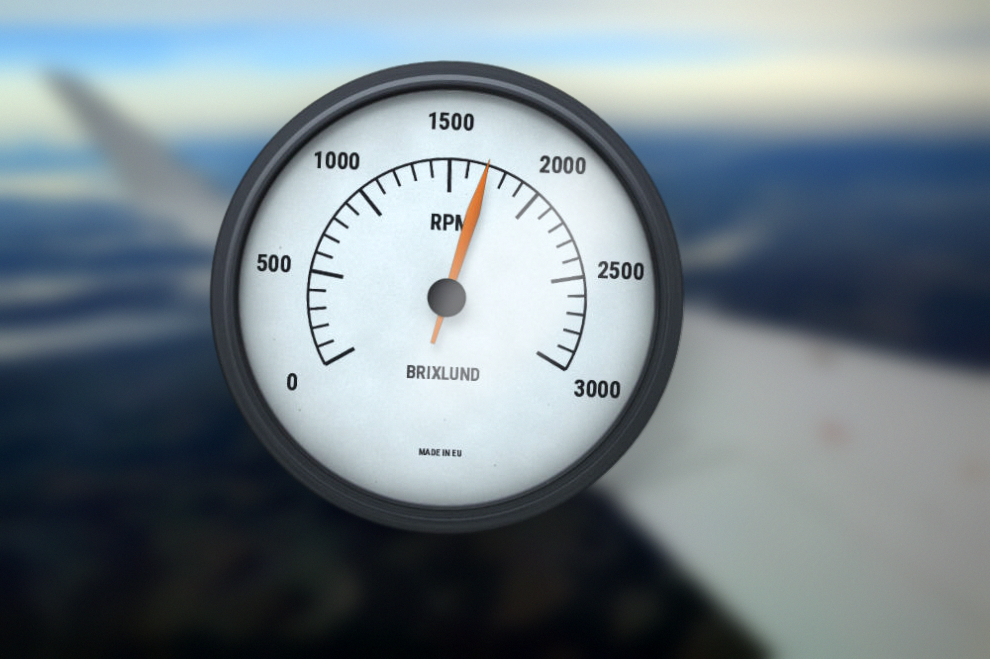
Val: 1700 rpm
